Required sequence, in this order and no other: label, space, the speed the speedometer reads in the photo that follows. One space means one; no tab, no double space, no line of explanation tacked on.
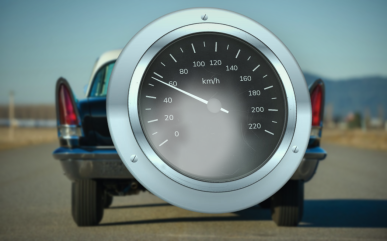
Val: 55 km/h
